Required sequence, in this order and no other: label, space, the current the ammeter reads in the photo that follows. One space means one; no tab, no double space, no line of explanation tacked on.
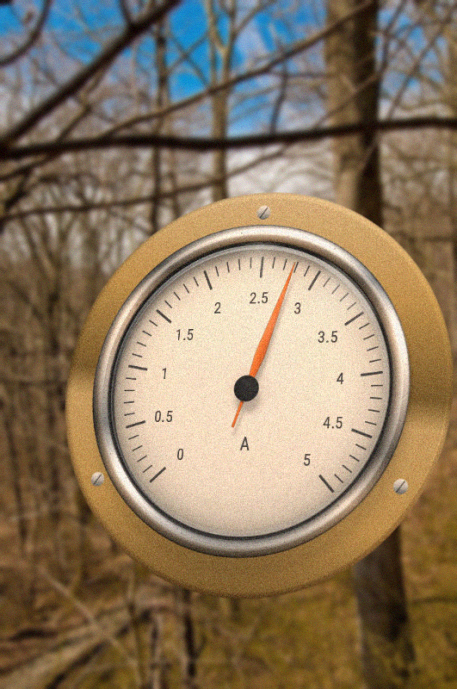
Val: 2.8 A
